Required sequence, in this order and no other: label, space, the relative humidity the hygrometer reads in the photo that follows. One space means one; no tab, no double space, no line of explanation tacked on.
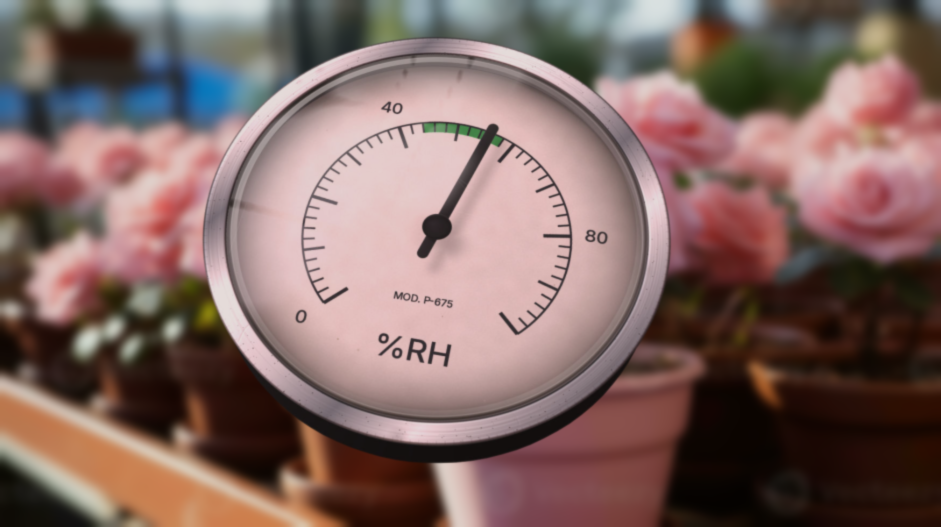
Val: 56 %
